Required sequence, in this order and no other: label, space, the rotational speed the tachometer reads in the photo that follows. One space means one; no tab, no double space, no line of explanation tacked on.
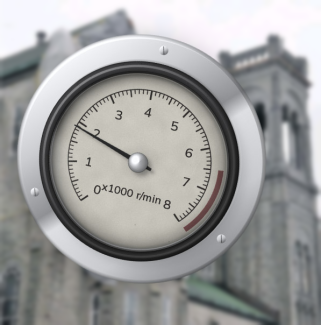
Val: 1900 rpm
